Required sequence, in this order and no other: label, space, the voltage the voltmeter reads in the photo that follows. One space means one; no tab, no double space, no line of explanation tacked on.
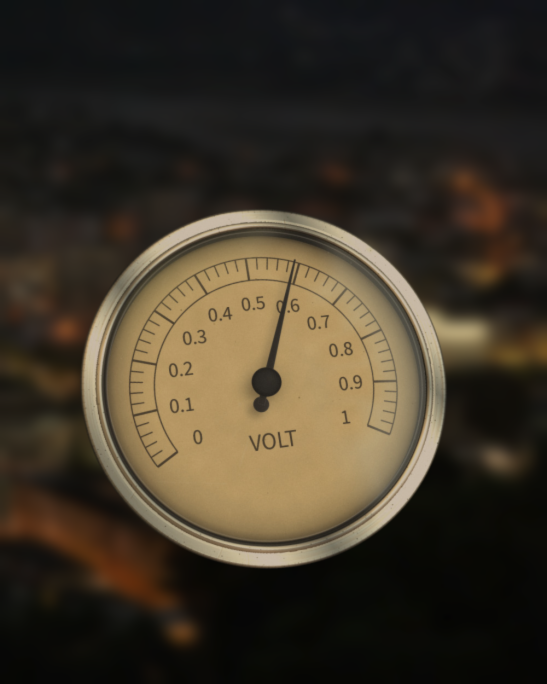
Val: 0.59 V
